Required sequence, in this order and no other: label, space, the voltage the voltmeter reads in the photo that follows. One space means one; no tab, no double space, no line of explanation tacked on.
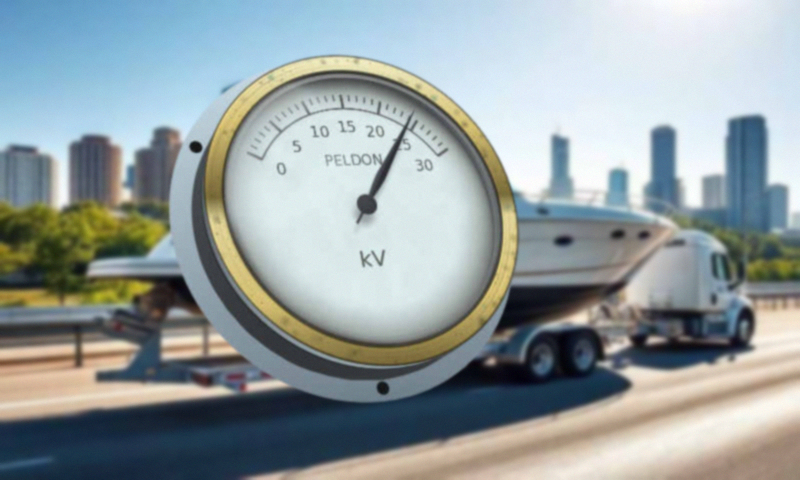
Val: 24 kV
